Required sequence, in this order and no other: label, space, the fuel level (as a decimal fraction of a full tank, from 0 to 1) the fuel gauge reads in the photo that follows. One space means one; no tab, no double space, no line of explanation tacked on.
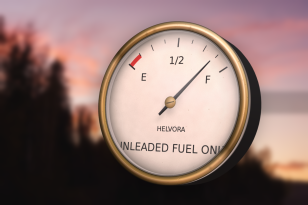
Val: 0.875
